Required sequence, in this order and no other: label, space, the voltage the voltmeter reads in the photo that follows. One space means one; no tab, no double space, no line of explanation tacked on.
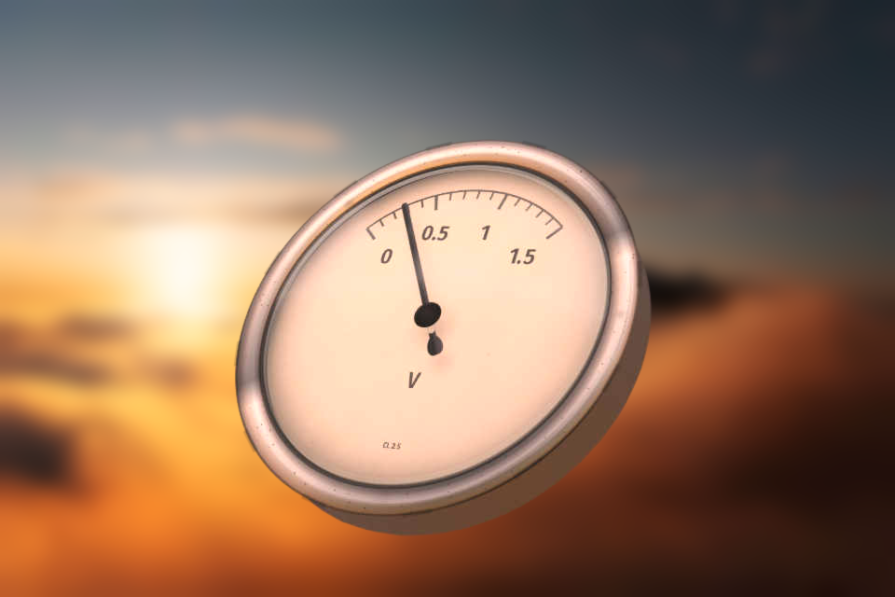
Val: 0.3 V
